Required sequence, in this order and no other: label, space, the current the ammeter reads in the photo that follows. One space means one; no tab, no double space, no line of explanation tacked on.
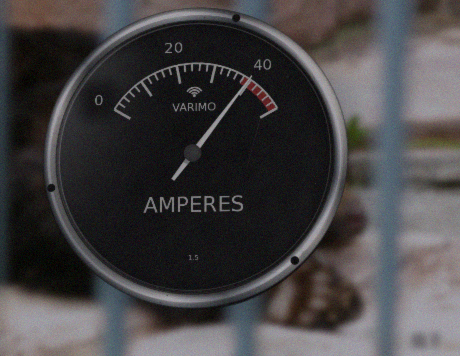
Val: 40 A
